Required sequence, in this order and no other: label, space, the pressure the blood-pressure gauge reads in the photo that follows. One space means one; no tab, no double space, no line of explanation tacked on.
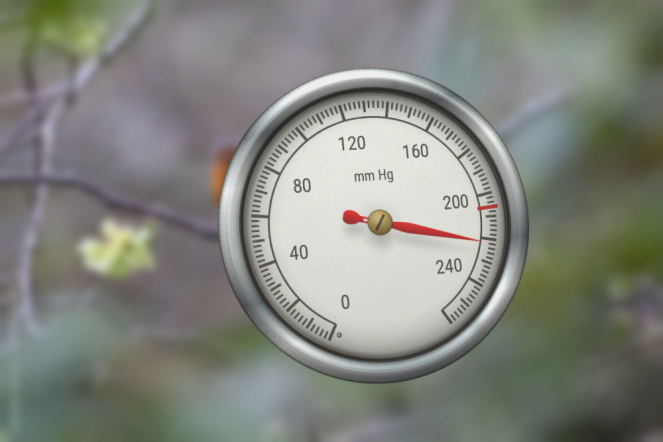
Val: 222 mmHg
